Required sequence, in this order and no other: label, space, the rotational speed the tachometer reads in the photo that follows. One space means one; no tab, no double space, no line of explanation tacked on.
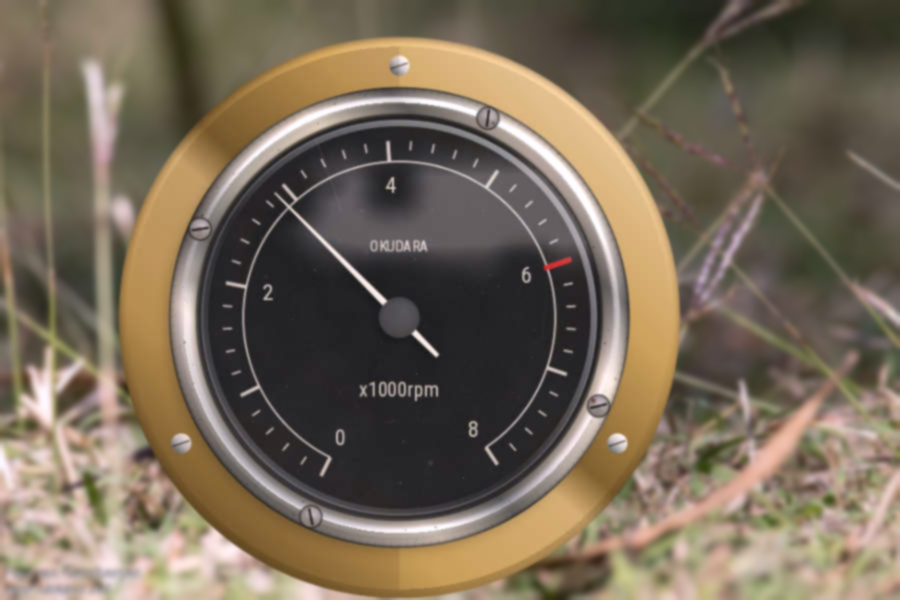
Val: 2900 rpm
